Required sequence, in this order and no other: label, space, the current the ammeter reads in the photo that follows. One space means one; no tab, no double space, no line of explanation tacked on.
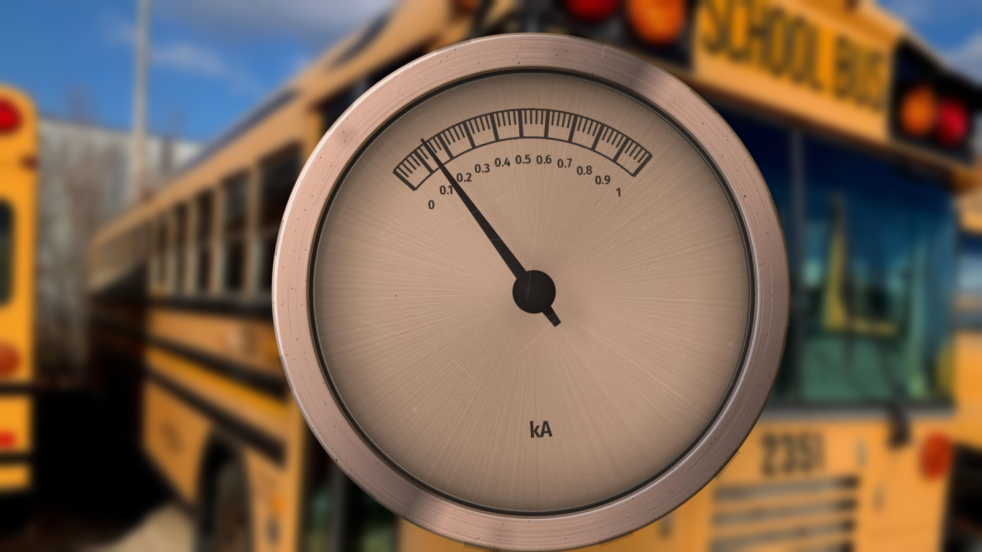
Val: 0.14 kA
